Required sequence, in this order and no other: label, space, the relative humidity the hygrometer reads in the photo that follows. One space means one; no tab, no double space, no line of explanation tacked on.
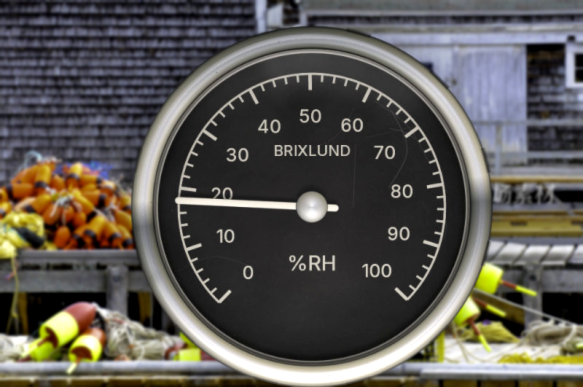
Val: 18 %
